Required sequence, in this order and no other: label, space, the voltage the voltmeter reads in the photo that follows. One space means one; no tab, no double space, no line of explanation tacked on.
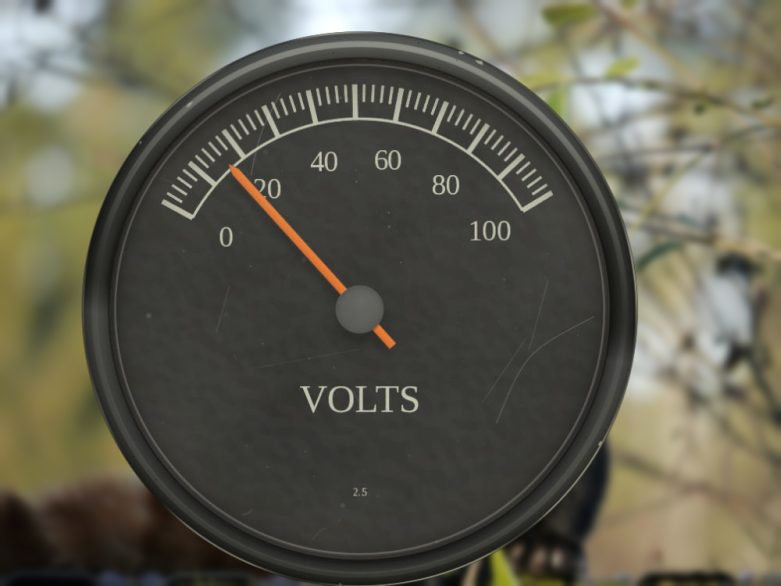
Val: 16 V
